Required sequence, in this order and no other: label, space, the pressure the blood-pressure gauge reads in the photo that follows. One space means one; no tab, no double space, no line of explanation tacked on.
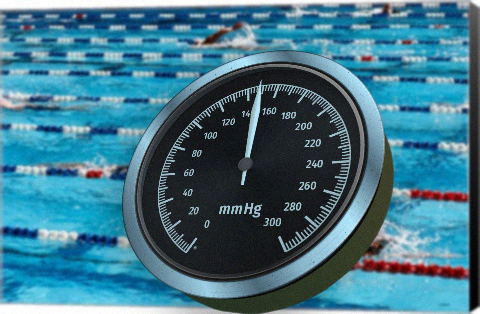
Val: 150 mmHg
